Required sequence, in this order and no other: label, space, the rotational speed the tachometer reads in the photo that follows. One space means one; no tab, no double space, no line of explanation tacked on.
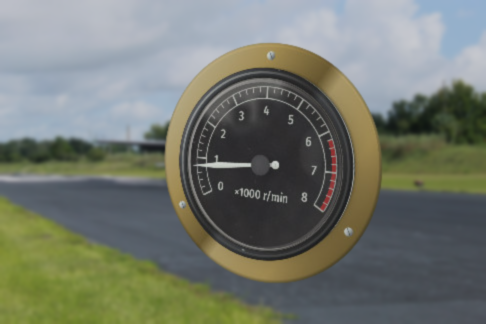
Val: 800 rpm
